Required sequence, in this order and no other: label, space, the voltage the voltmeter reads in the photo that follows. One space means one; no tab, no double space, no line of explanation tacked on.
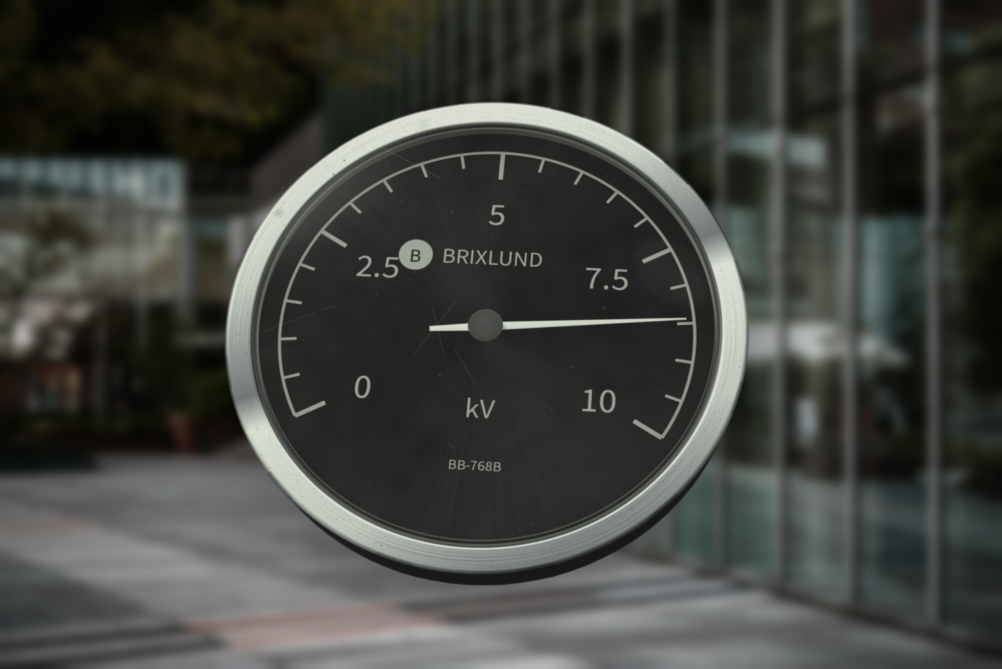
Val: 8.5 kV
